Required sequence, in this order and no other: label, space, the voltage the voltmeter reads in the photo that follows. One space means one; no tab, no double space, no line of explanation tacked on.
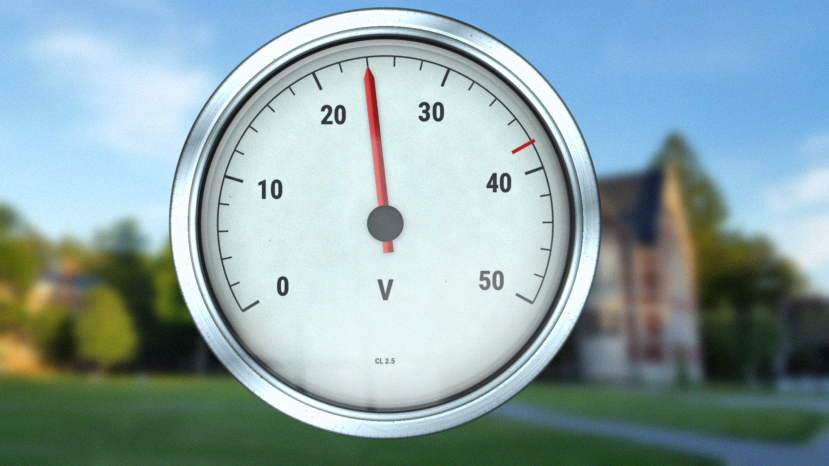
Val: 24 V
